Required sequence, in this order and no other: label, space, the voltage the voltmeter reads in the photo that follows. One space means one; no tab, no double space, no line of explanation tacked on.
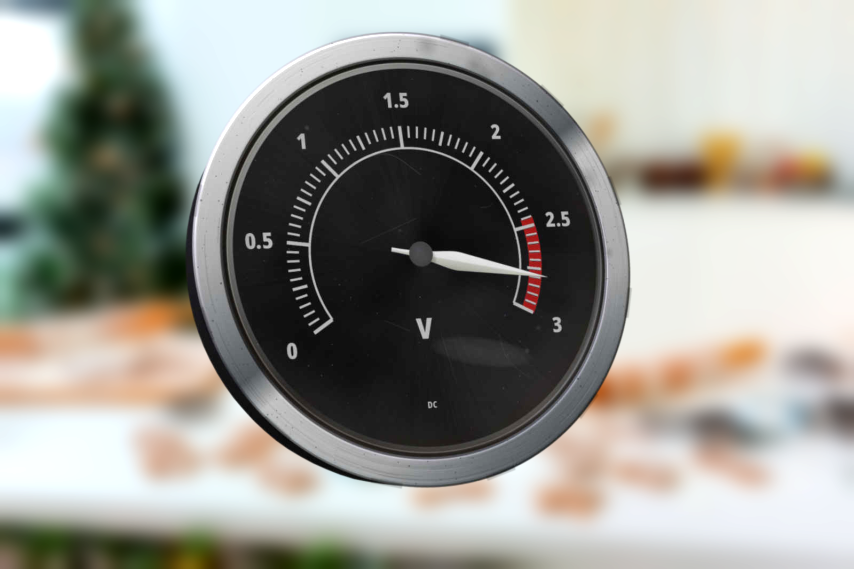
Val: 2.8 V
